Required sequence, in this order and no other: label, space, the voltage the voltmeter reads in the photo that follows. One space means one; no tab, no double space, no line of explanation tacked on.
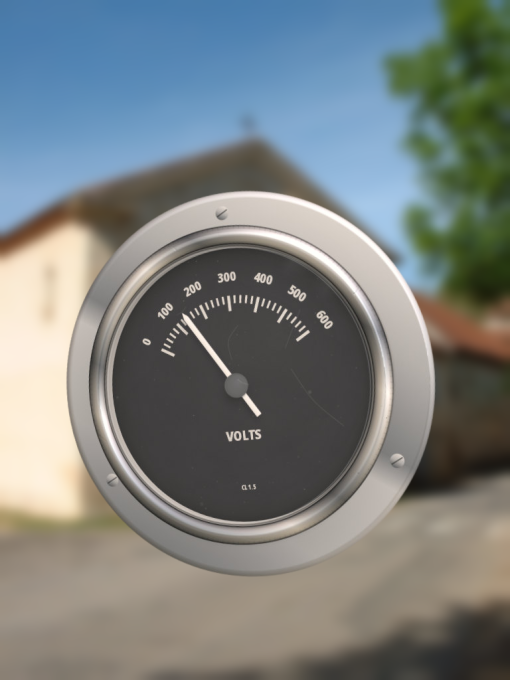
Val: 140 V
